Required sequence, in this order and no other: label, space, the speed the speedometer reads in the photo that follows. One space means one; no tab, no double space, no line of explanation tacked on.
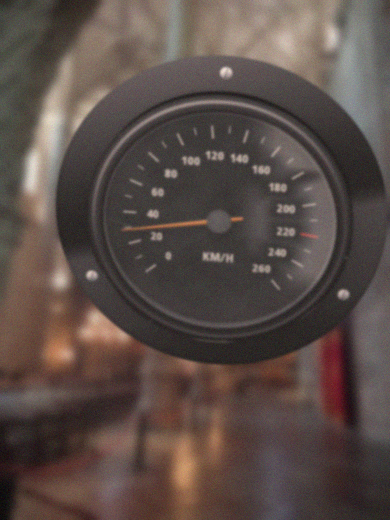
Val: 30 km/h
